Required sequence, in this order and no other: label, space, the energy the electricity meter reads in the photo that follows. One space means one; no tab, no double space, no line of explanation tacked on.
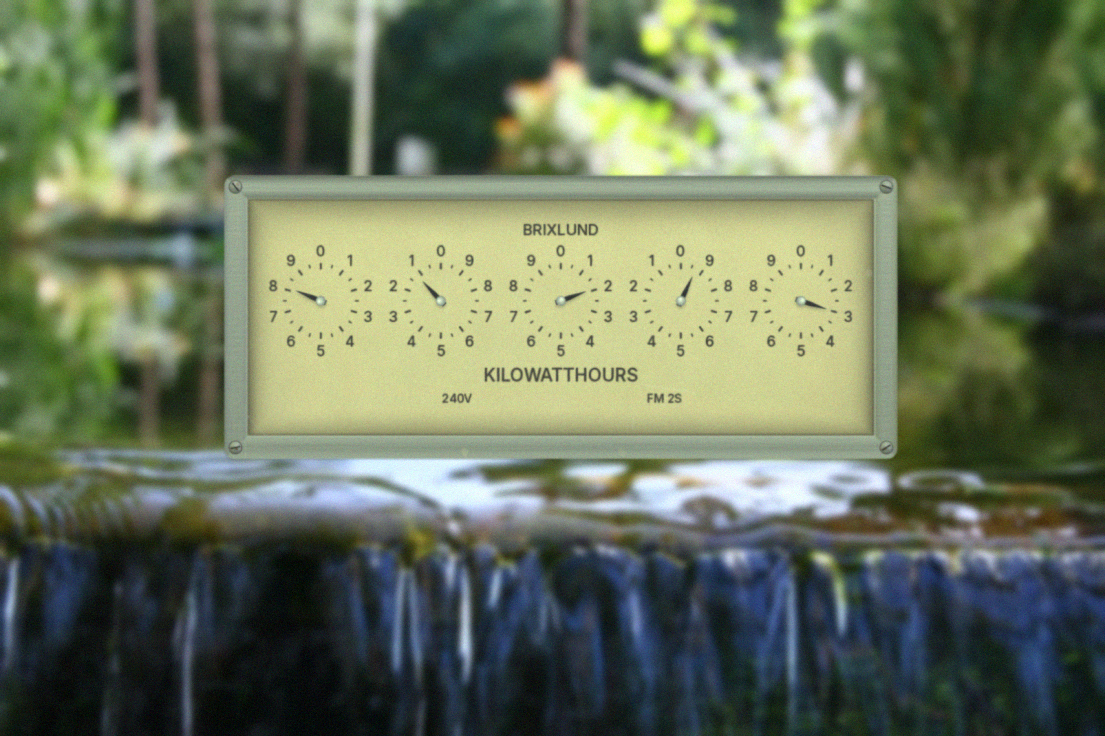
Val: 81193 kWh
